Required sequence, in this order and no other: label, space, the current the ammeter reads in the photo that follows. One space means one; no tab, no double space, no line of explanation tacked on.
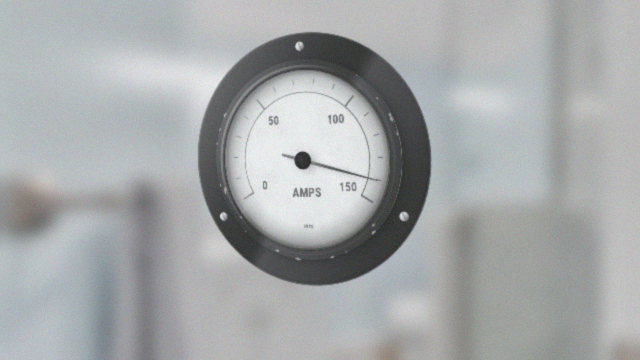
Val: 140 A
